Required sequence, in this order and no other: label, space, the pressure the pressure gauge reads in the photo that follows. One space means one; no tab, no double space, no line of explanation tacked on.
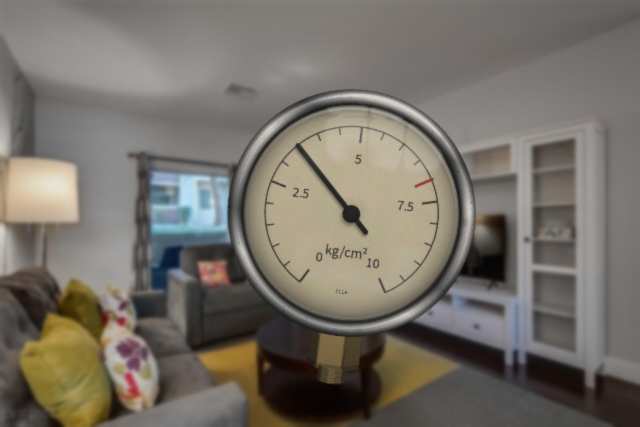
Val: 3.5 kg/cm²
